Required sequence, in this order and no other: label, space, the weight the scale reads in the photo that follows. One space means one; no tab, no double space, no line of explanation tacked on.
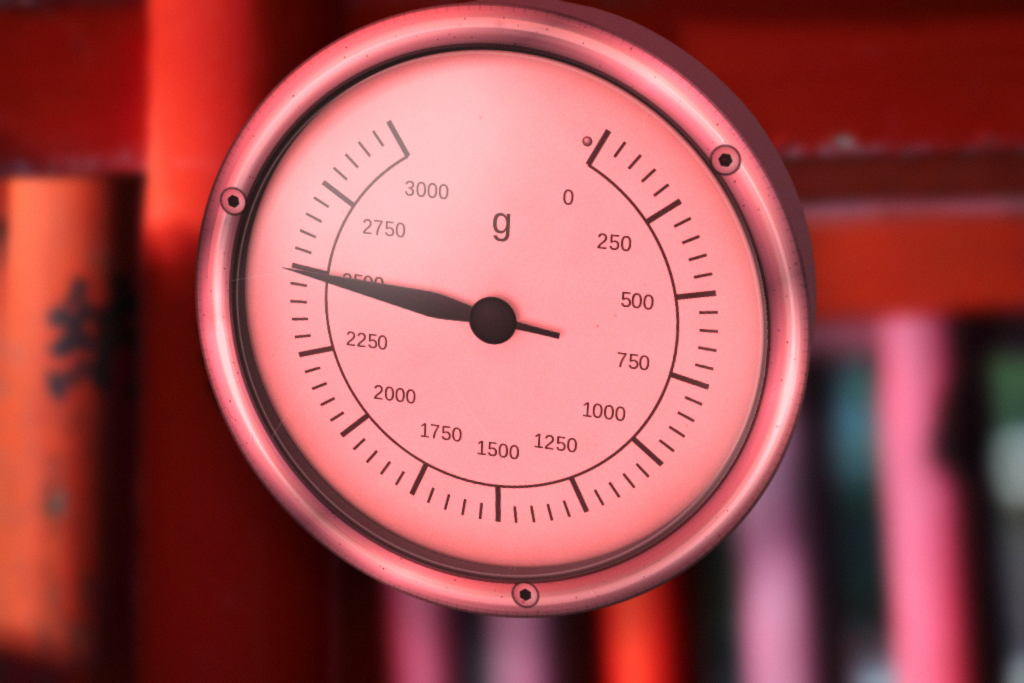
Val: 2500 g
